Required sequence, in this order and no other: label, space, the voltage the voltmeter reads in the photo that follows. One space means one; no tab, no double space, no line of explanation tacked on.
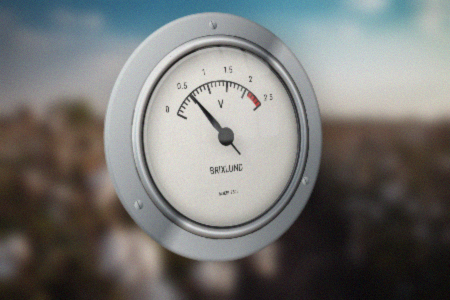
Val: 0.5 V
